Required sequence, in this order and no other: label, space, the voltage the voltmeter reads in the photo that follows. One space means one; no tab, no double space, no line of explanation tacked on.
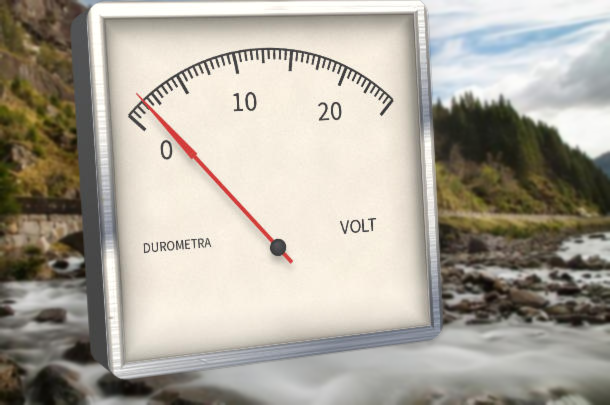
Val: 1.5 V
